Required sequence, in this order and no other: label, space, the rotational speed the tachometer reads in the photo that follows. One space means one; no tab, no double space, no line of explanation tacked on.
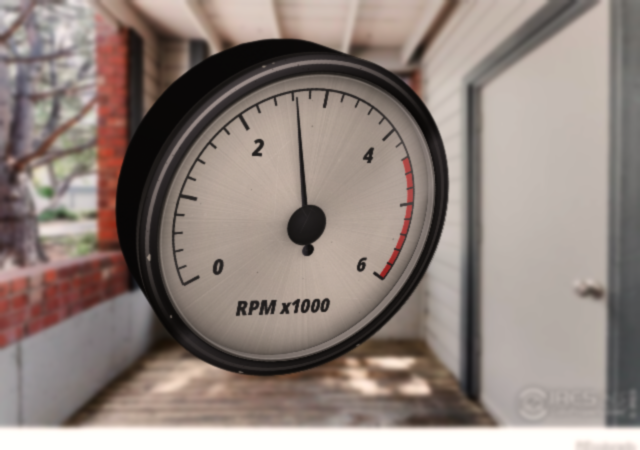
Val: 2600 rpm
